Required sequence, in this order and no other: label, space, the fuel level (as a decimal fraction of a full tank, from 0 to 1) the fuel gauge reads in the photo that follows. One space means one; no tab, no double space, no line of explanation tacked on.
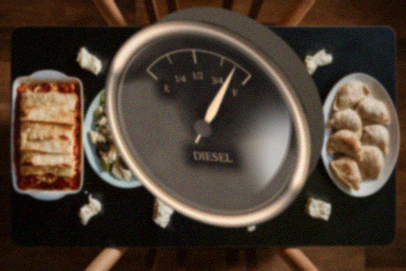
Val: 0.875
